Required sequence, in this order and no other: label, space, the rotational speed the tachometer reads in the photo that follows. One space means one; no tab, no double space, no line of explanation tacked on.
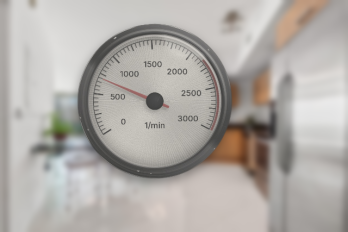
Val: 700 rpm
